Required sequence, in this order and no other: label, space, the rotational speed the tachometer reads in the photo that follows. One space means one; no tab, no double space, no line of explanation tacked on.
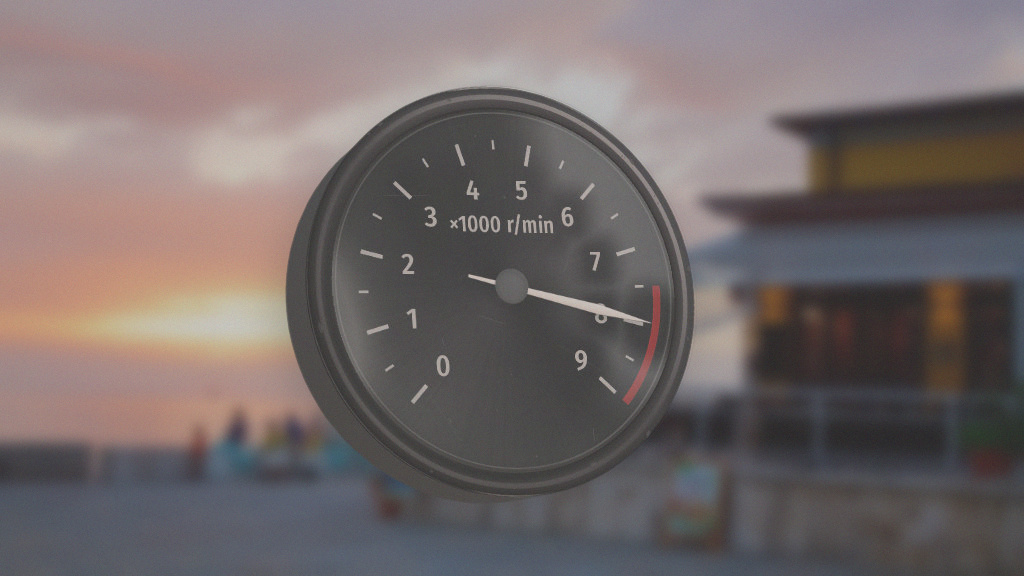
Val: 8000 rpm
